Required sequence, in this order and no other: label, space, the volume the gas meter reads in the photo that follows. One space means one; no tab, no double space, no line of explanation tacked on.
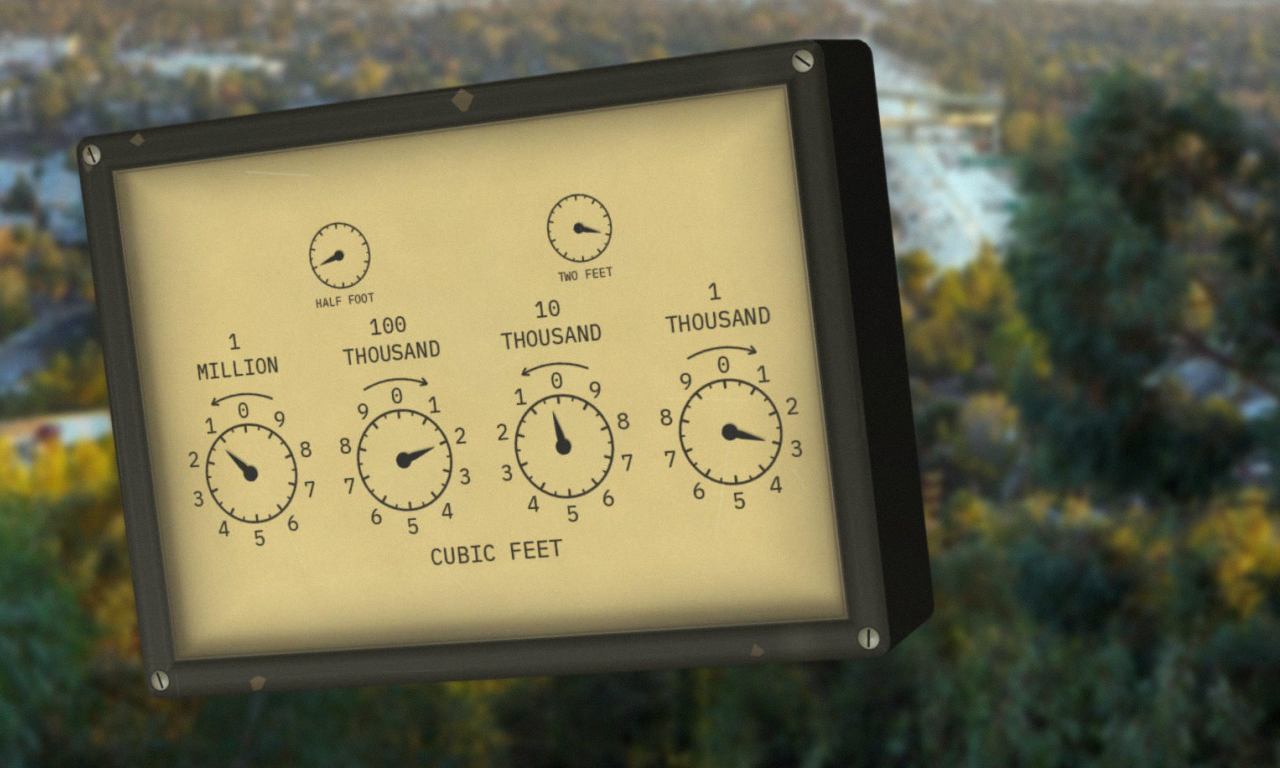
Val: 120300 ft³
